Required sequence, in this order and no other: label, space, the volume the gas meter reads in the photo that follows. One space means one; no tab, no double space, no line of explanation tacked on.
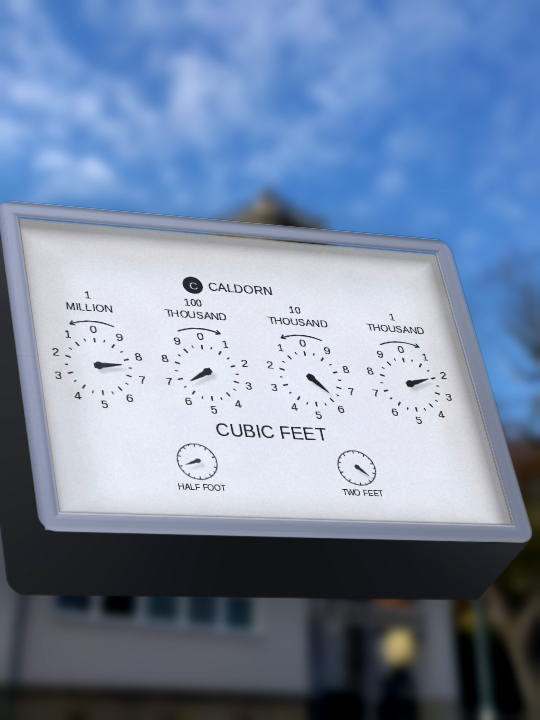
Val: 766200 ft³
